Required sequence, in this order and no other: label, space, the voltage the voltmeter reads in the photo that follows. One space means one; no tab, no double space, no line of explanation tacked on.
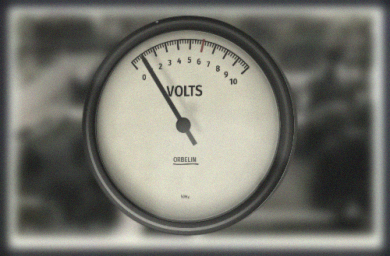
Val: 1 V
